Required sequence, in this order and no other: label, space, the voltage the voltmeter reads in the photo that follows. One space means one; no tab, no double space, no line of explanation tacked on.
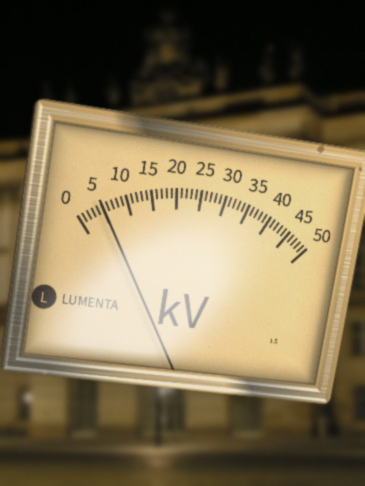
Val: 5 kV
